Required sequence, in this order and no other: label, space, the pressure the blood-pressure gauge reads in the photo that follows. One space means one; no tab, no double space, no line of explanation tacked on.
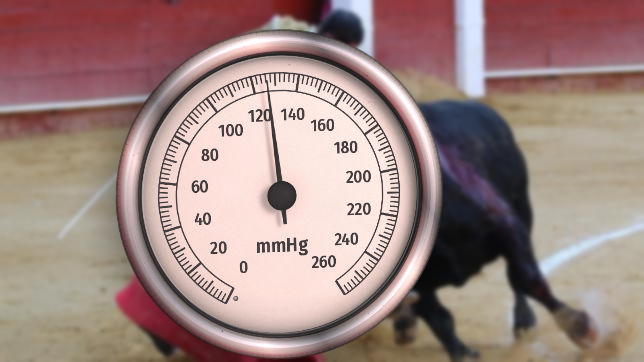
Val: 126 mmHg
